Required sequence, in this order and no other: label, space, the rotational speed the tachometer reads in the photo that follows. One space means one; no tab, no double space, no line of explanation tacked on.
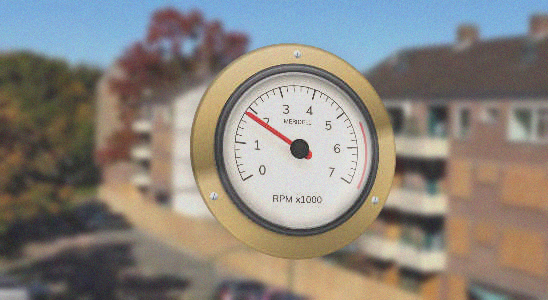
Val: 1800 rpm
